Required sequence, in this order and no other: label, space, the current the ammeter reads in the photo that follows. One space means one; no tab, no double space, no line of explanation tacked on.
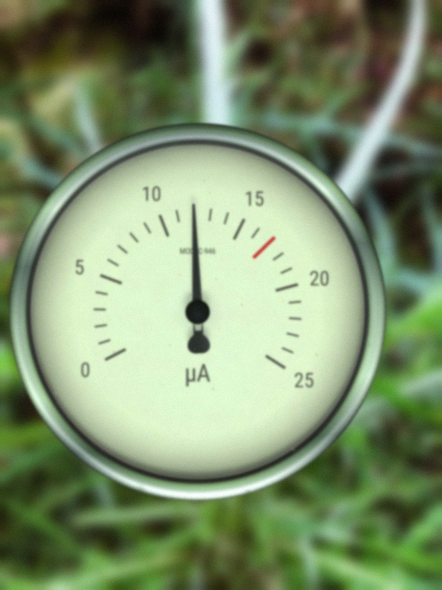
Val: 12 µA
